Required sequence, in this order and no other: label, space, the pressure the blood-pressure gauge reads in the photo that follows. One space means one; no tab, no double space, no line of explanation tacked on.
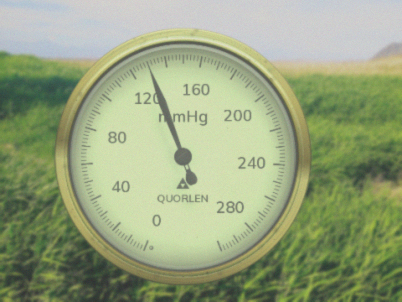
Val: 130 mmHg
